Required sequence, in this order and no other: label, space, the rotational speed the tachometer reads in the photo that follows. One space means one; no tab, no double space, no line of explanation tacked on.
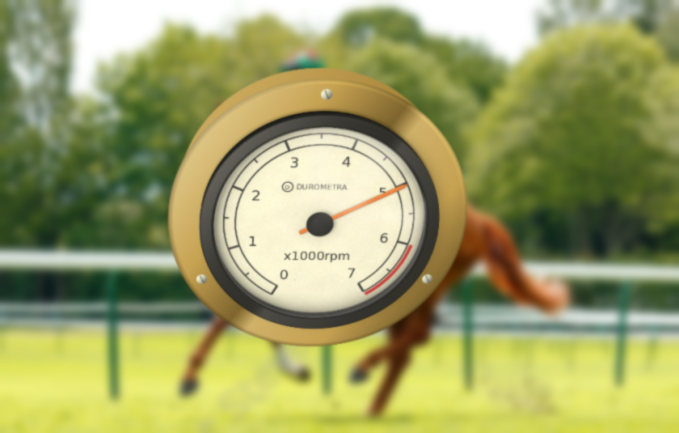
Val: 5000 rpm
